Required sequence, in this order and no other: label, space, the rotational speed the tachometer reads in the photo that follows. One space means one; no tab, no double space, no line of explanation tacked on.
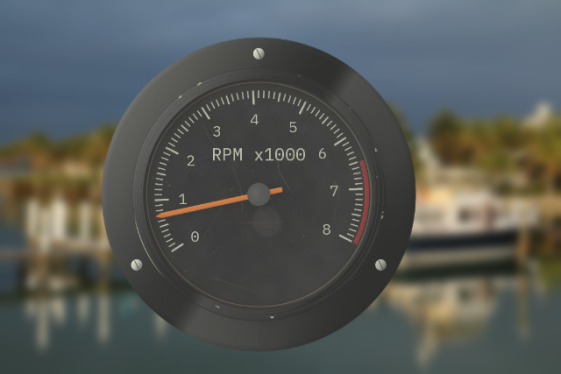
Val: 700 rpm
